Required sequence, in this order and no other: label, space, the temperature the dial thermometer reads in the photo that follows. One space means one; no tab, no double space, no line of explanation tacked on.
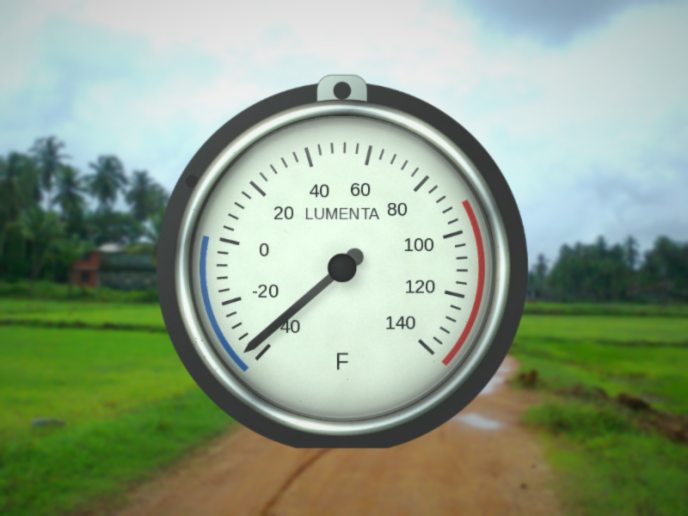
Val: -36 °F
